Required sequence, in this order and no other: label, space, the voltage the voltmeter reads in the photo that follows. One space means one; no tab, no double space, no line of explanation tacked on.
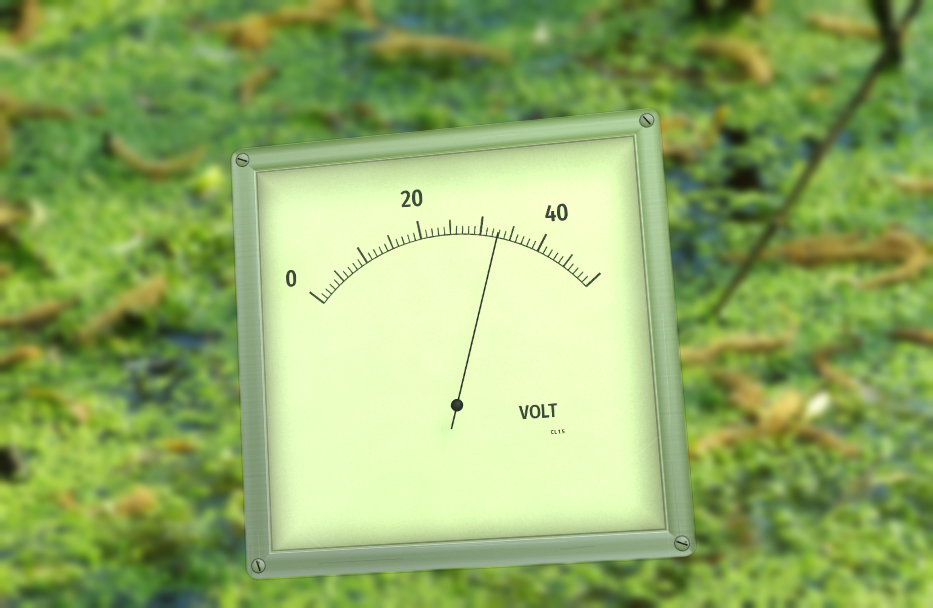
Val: 33 V
